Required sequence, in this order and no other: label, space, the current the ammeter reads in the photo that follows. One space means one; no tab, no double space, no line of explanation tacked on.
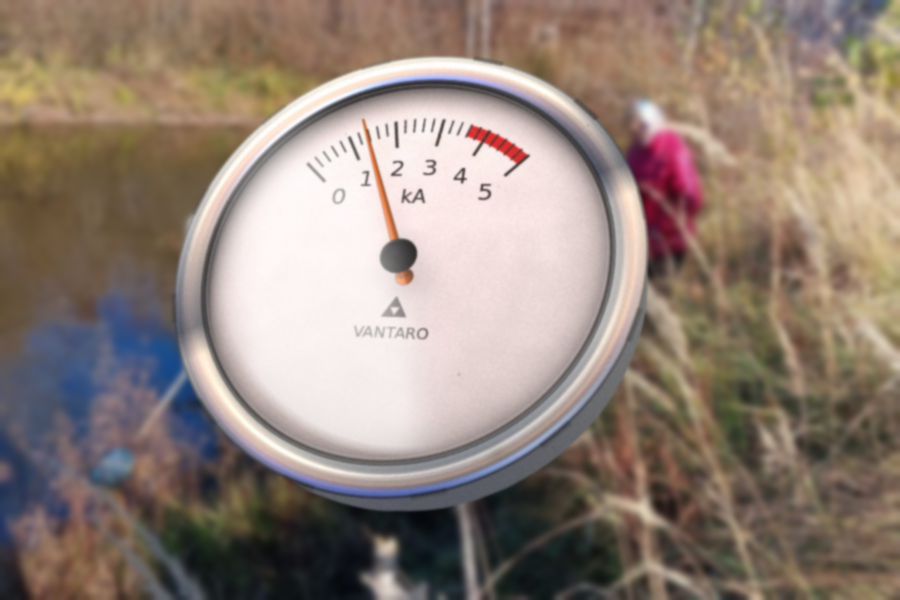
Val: 1.4 kA
